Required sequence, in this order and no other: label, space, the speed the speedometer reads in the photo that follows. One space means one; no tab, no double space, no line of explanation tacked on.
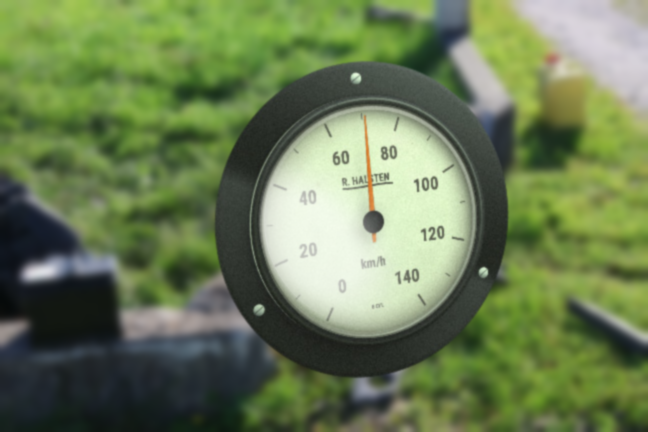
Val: 70 km/h
